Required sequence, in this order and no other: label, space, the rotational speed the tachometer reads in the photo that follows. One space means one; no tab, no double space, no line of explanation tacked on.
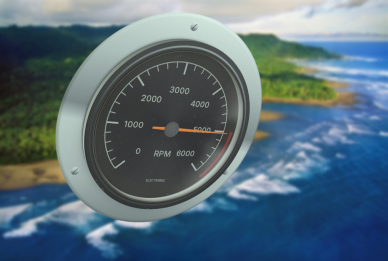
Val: 5000 rpm
